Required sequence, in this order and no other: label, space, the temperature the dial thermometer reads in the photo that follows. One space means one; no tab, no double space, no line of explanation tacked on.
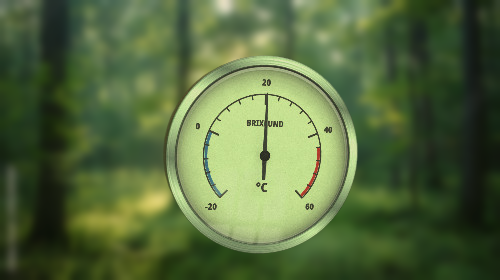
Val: 20 °C
